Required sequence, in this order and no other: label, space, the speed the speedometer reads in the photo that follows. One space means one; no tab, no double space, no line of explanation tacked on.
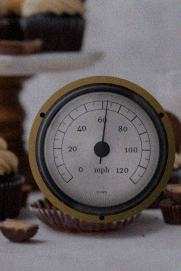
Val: 62.5 mph
